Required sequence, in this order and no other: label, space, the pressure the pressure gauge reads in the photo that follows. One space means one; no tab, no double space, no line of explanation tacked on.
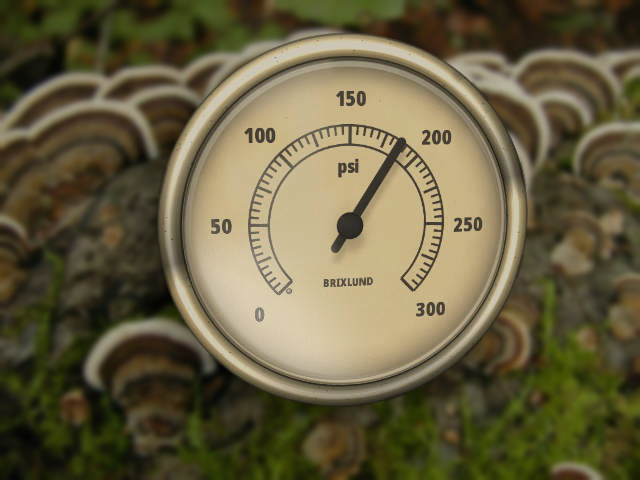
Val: 185 psi
